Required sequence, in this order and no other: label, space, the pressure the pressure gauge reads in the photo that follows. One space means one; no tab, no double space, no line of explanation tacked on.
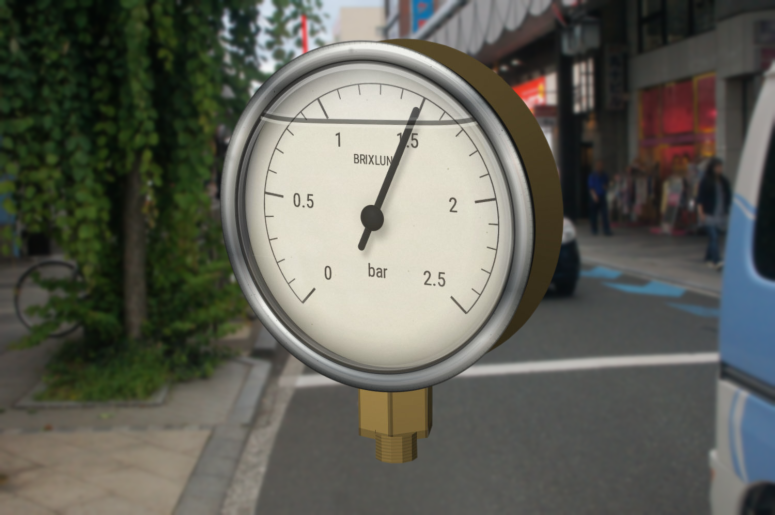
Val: 1.5 bar
